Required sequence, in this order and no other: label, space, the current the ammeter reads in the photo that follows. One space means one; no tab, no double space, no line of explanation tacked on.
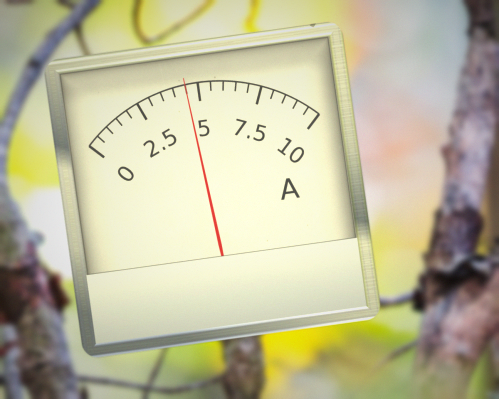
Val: 4.5 A
